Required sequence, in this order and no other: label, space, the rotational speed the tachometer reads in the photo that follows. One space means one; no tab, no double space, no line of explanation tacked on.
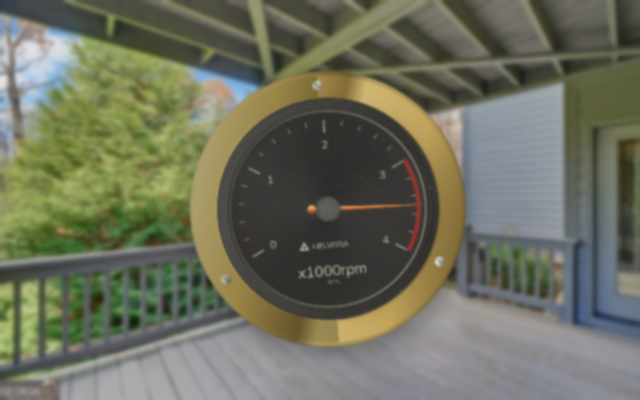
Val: 3500 rpm
